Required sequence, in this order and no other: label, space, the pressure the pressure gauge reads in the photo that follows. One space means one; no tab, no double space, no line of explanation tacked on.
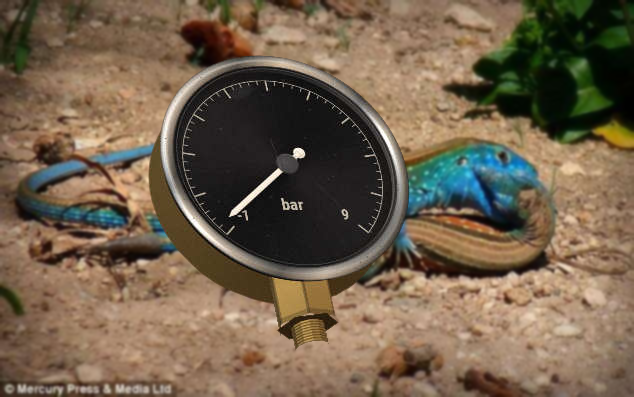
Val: -0.8 bar
